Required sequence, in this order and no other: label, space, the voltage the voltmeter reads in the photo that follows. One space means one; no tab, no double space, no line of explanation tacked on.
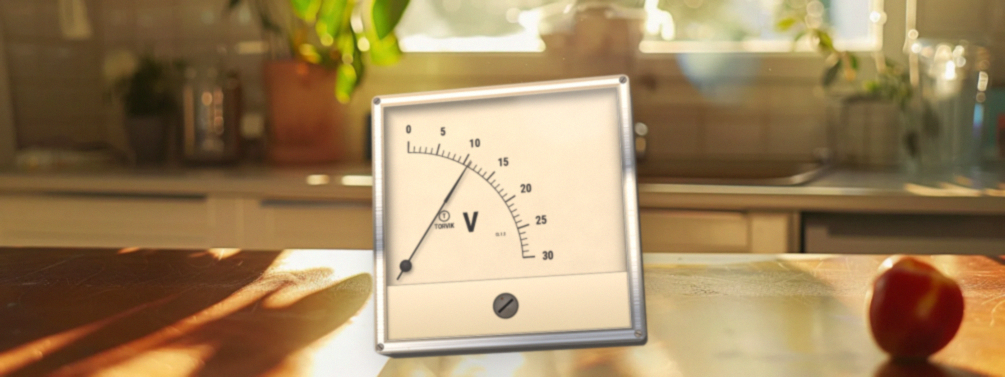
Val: 11 V
